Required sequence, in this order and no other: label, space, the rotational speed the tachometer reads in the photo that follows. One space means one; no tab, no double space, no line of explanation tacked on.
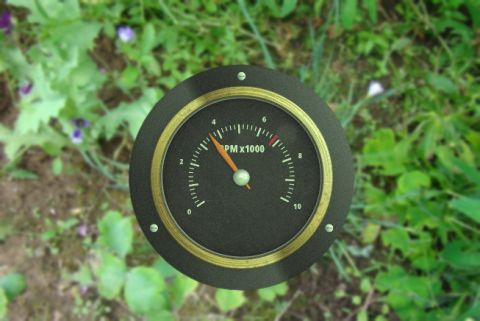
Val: 3600 rpm
